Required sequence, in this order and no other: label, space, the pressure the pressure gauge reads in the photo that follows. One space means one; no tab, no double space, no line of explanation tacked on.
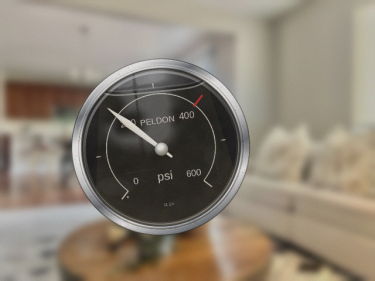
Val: 200 psi
